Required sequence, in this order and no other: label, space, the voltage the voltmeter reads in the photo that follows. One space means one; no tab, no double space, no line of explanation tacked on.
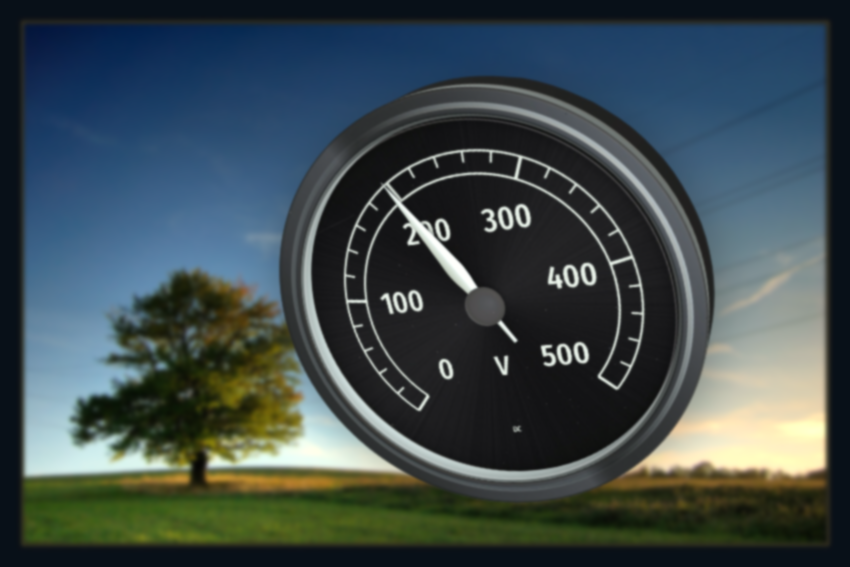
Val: 200 V
